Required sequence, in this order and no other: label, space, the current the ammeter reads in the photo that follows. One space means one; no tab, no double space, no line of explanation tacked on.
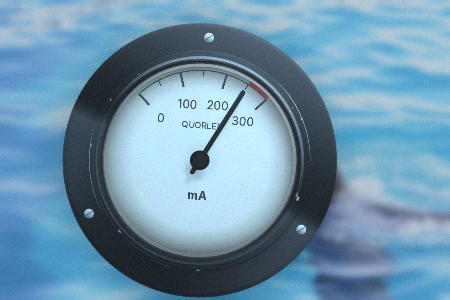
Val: 250 mA
